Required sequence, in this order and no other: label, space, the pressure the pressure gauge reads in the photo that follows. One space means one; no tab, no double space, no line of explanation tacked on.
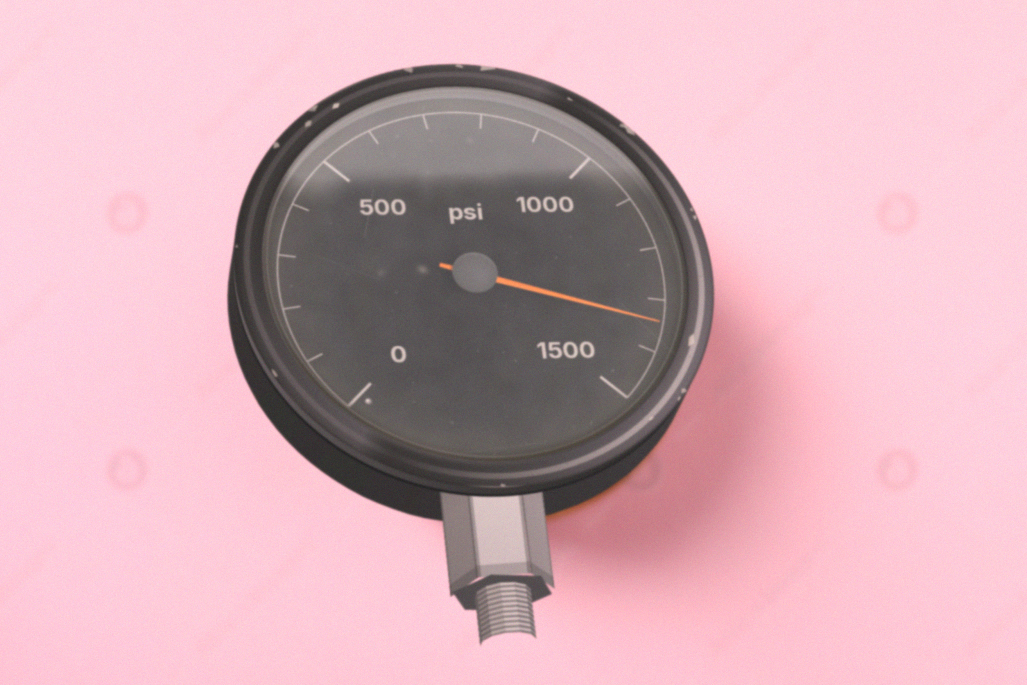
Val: 1350 psi
